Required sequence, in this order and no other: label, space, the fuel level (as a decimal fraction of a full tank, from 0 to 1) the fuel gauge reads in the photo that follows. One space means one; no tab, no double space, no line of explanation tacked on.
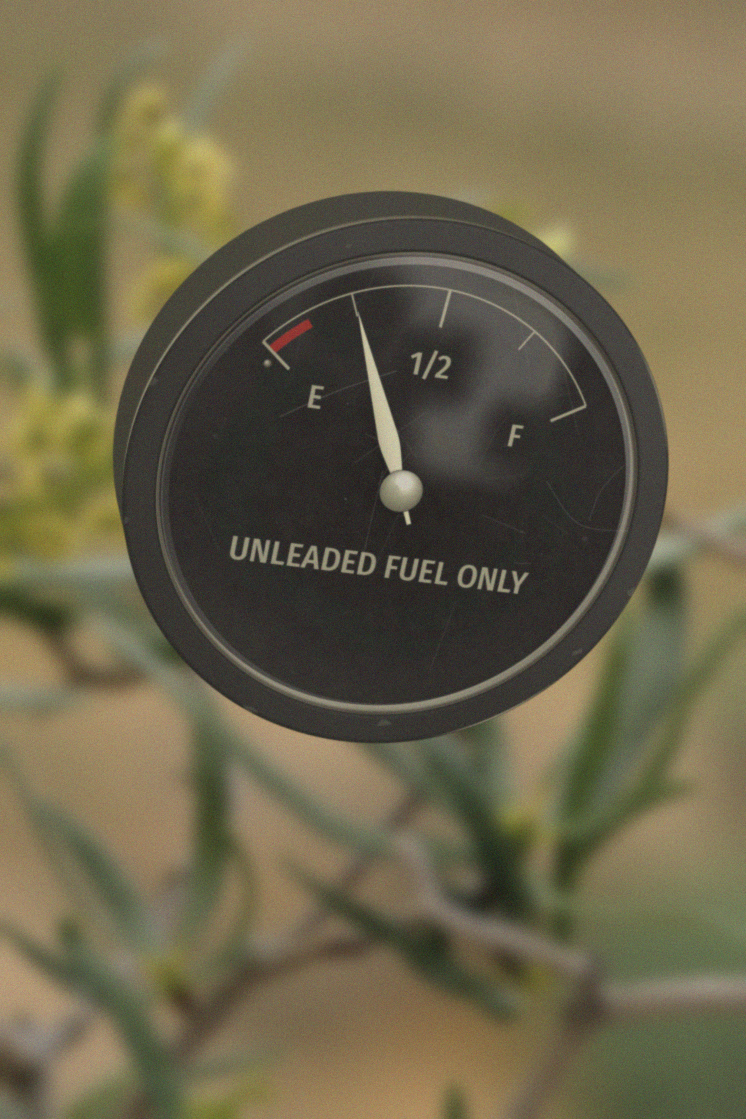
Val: 0.25
